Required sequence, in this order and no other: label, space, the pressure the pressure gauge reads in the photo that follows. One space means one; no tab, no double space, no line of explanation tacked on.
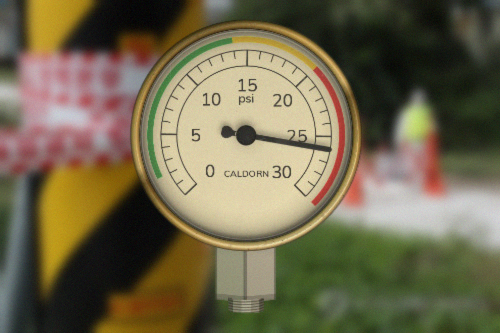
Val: 26 psi
